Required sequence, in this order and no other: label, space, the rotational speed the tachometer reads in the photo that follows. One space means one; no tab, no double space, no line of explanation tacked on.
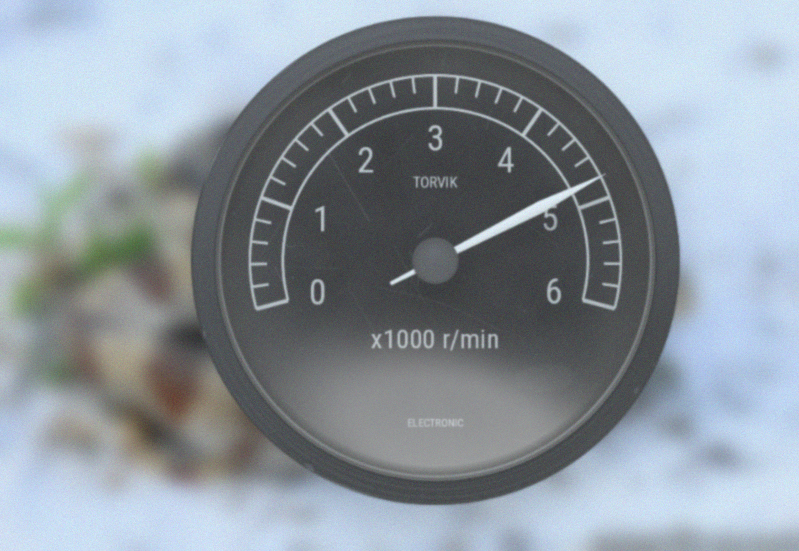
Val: 4800 rpm
